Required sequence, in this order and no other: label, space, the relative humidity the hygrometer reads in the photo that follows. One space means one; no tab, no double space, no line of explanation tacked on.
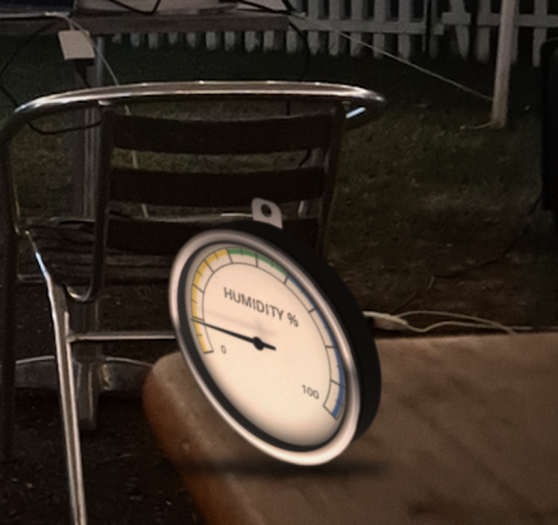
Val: 10 %
